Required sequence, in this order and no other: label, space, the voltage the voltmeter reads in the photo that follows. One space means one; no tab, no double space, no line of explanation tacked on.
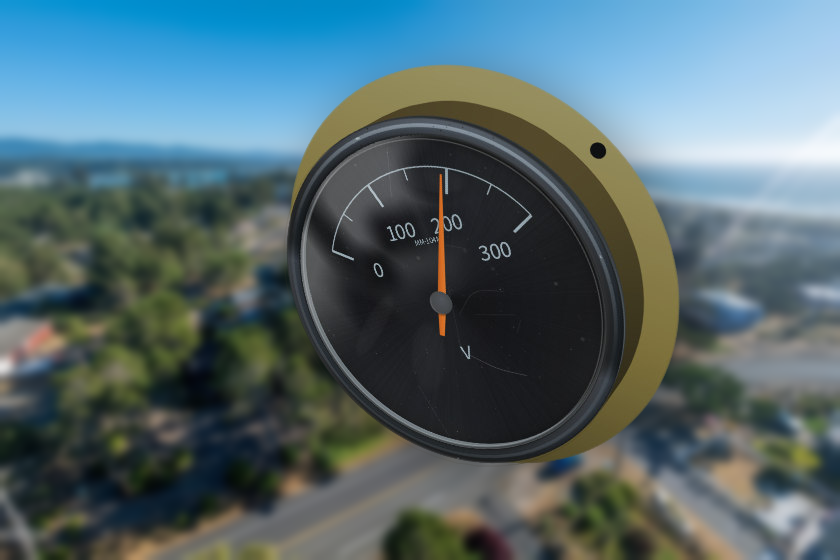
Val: 200 V
